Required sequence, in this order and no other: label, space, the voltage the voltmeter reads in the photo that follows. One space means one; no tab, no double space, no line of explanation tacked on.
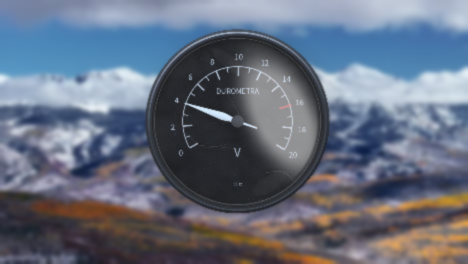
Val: 4 V
